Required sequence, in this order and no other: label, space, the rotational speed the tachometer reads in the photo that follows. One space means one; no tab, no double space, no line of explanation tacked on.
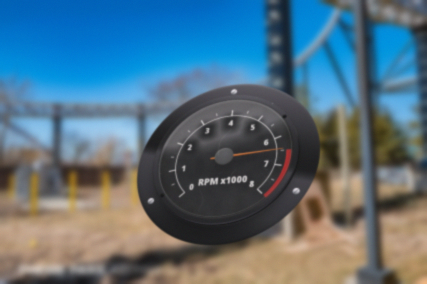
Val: 6500 rpm
